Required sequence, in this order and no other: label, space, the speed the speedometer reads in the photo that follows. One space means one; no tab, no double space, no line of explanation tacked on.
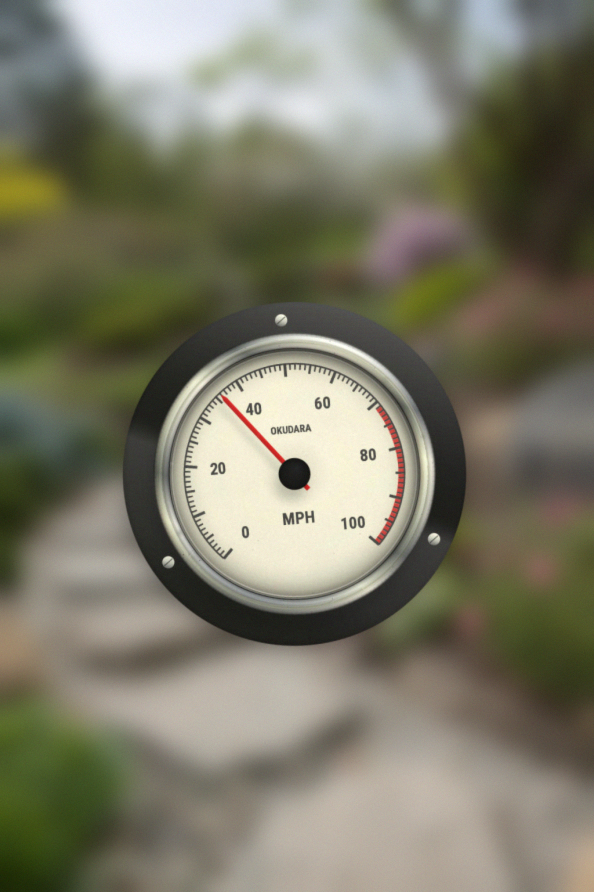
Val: 36 mph
